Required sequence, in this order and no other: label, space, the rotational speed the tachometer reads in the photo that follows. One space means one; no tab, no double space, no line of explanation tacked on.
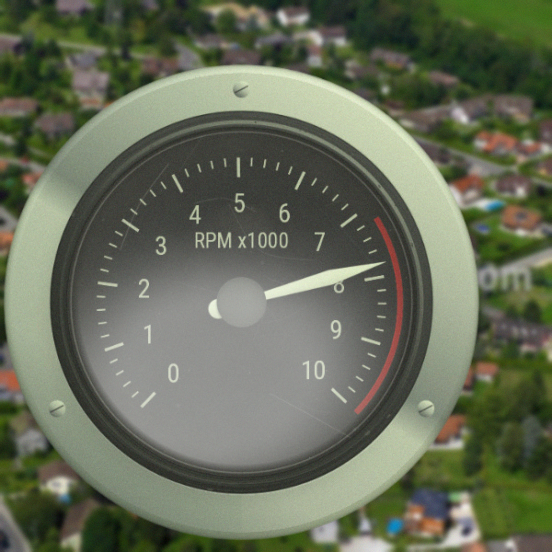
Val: 7800 rpm
